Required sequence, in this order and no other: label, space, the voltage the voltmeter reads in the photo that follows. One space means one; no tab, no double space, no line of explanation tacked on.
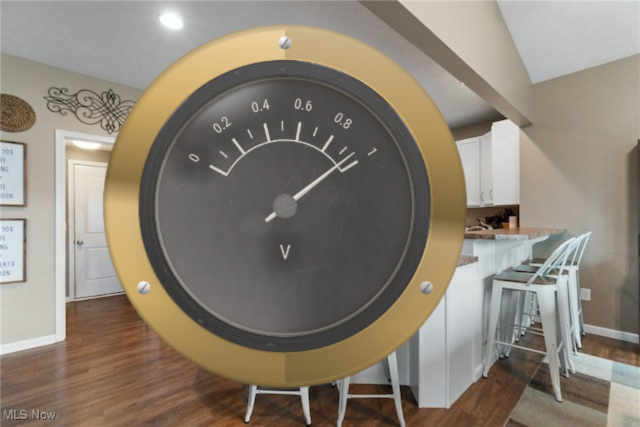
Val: 0.95 V
